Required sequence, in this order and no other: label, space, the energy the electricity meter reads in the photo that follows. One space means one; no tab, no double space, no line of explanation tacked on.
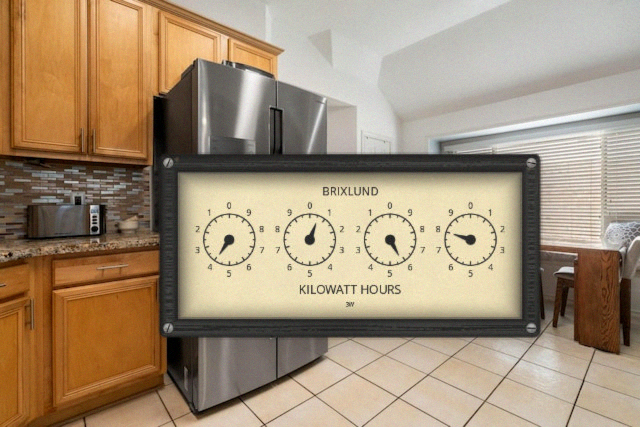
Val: 4058 kWh
